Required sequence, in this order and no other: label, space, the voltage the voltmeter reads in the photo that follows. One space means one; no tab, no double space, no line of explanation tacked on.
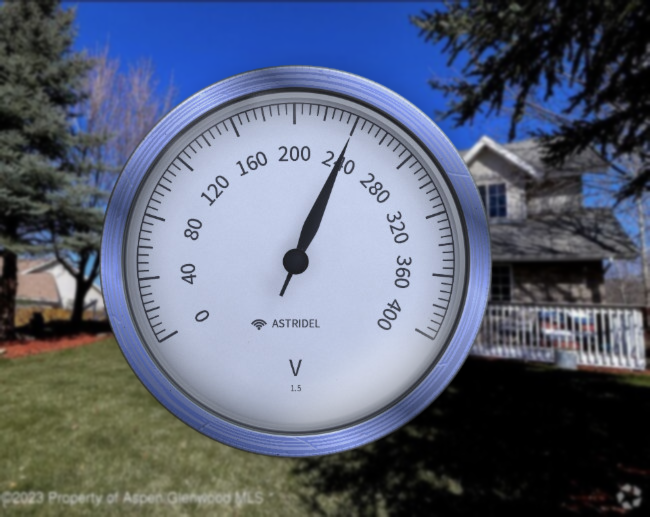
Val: 240 V
